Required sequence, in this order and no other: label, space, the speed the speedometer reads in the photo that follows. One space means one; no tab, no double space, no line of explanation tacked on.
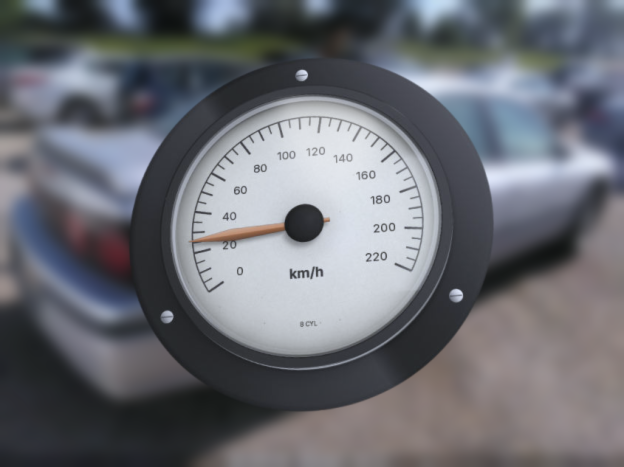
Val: 25 km/h
